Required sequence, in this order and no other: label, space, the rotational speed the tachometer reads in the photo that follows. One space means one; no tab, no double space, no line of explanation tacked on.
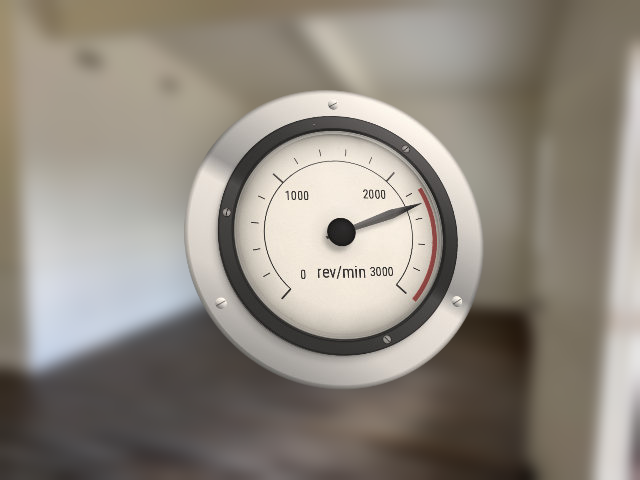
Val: 2300 rpm
